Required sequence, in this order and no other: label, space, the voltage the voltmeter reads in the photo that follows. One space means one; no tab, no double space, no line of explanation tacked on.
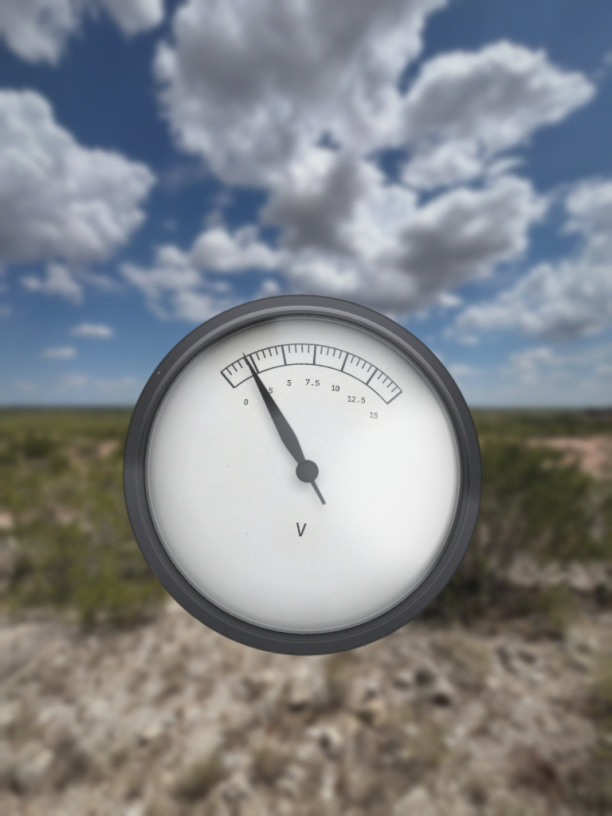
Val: 2 V
